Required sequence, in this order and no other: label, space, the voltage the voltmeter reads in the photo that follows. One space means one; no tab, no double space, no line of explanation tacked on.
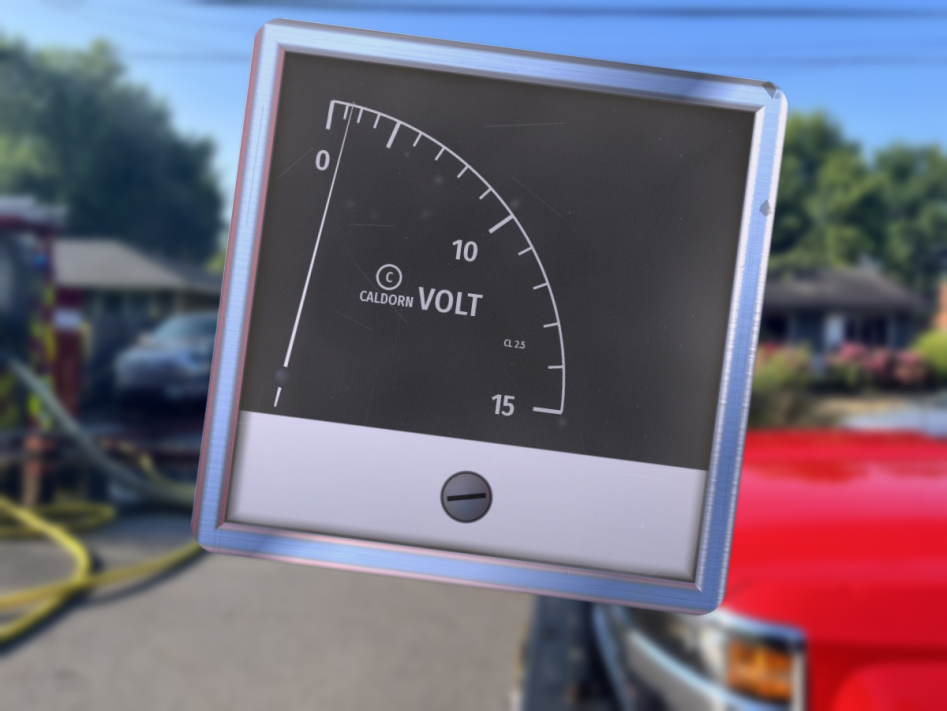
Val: 2.5 V
